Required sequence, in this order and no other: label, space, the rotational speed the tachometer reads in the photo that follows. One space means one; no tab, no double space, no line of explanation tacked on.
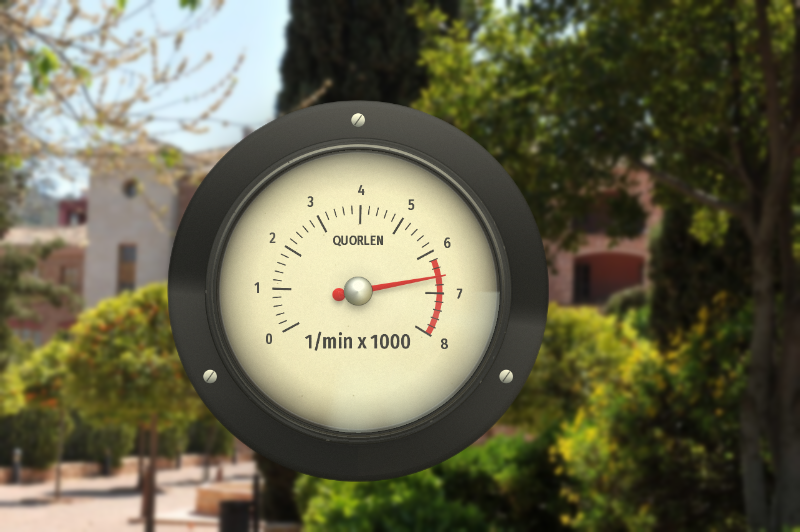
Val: 6600 rpm
